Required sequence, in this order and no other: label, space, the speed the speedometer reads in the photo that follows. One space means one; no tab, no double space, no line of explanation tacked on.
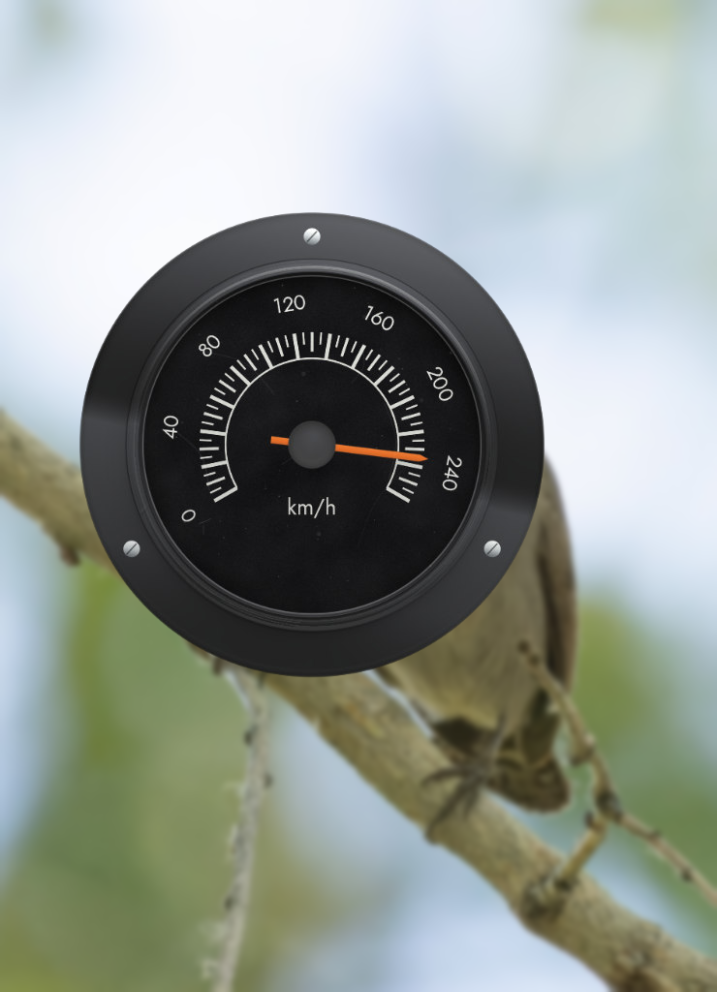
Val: 235 km/h
